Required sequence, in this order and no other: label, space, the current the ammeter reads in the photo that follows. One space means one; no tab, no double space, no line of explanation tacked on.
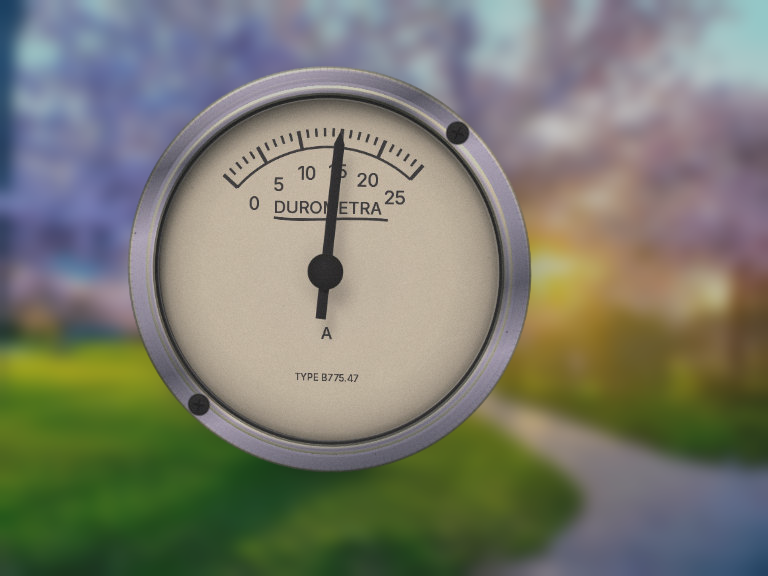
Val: 15 A
